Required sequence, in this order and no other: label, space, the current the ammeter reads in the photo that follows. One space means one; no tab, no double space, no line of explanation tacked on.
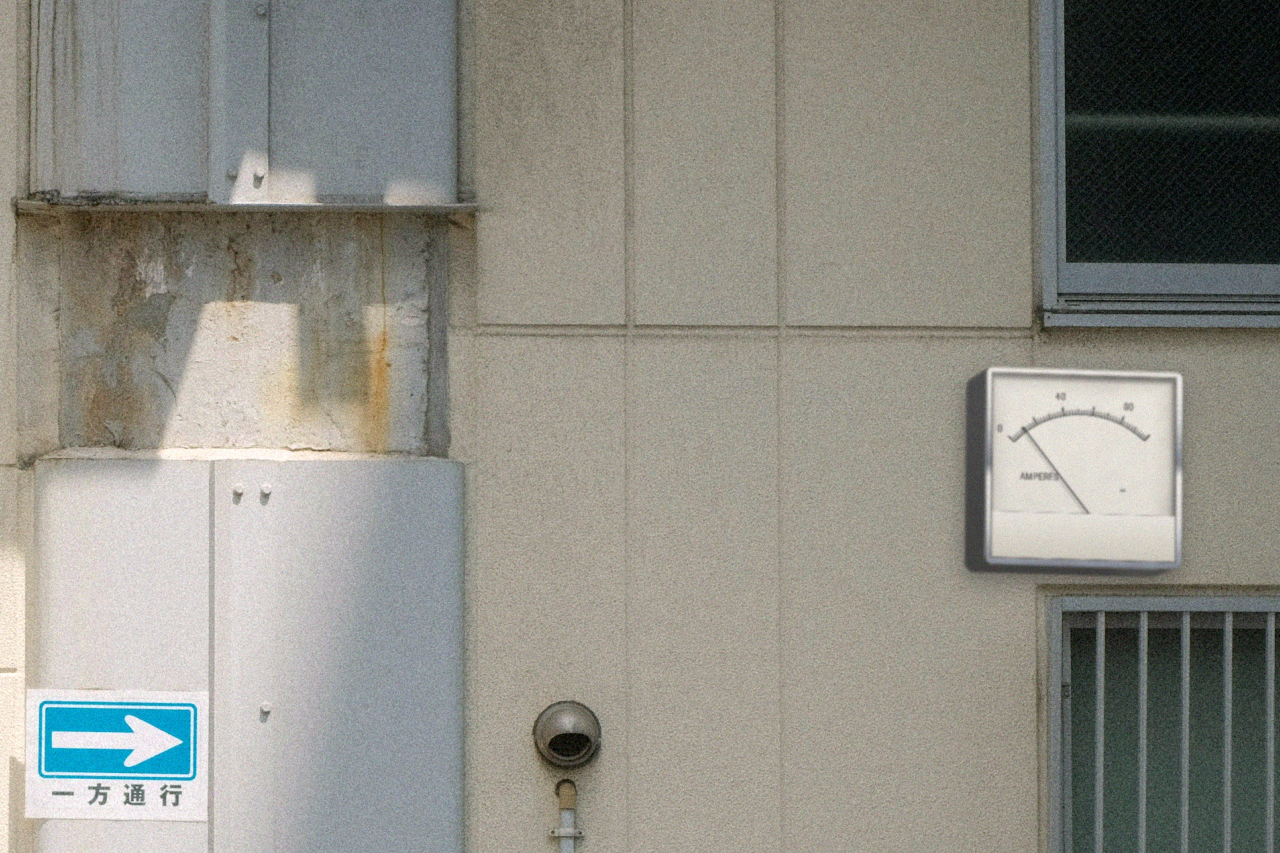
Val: 10 A
